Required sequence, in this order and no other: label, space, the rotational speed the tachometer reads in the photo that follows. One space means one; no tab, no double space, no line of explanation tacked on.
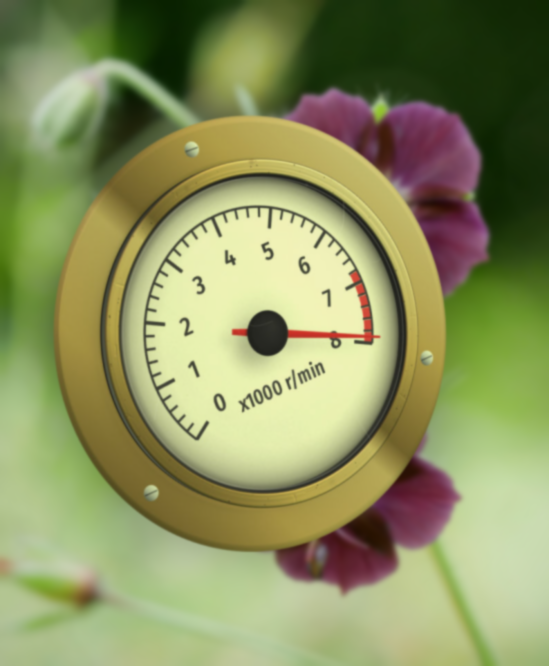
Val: 7900 rpm
